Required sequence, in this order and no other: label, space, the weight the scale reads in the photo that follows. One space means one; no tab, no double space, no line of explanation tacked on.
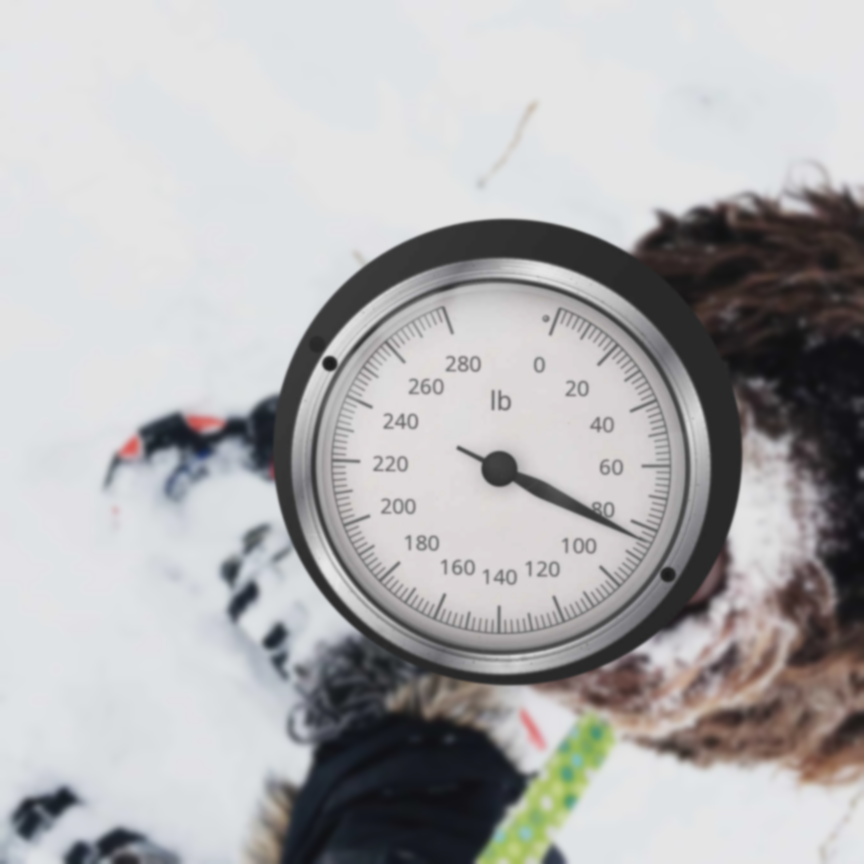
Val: 84 lb
